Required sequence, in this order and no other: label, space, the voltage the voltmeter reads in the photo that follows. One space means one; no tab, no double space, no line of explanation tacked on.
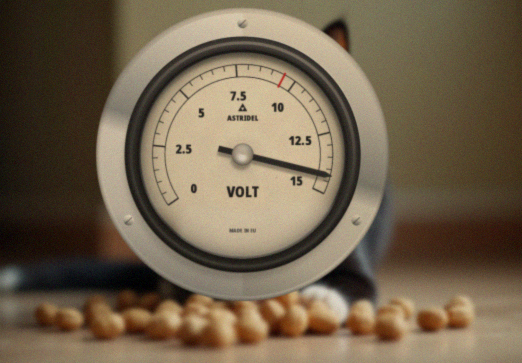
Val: 14.25 V
